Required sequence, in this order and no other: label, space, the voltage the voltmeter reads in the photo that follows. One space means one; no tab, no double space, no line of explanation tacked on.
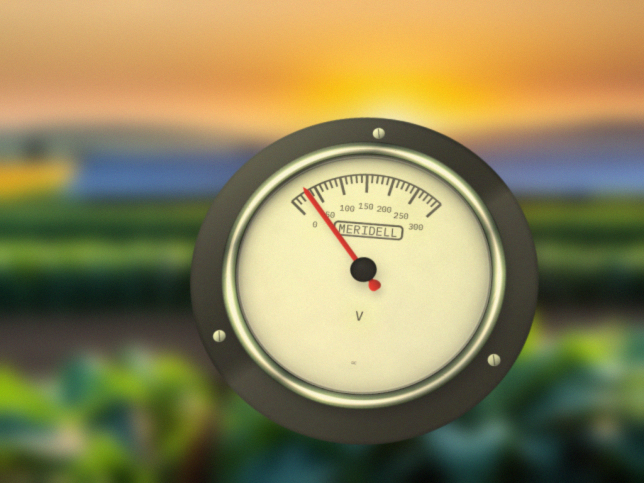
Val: 30 V
